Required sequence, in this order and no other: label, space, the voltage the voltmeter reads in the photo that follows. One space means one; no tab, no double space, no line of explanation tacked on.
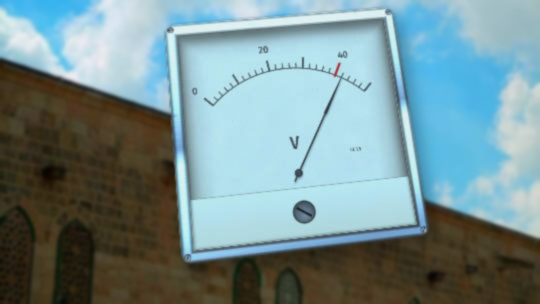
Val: 42 V
